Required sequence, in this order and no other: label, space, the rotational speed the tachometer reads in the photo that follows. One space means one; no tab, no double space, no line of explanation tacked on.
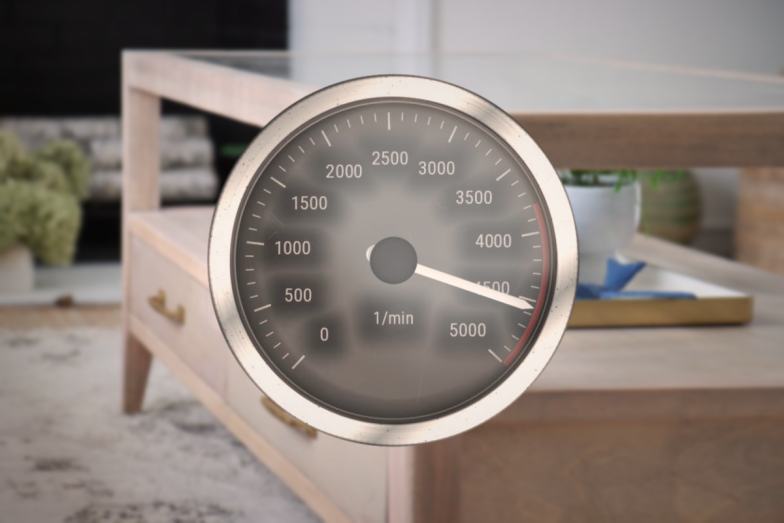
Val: 4550 rpm
